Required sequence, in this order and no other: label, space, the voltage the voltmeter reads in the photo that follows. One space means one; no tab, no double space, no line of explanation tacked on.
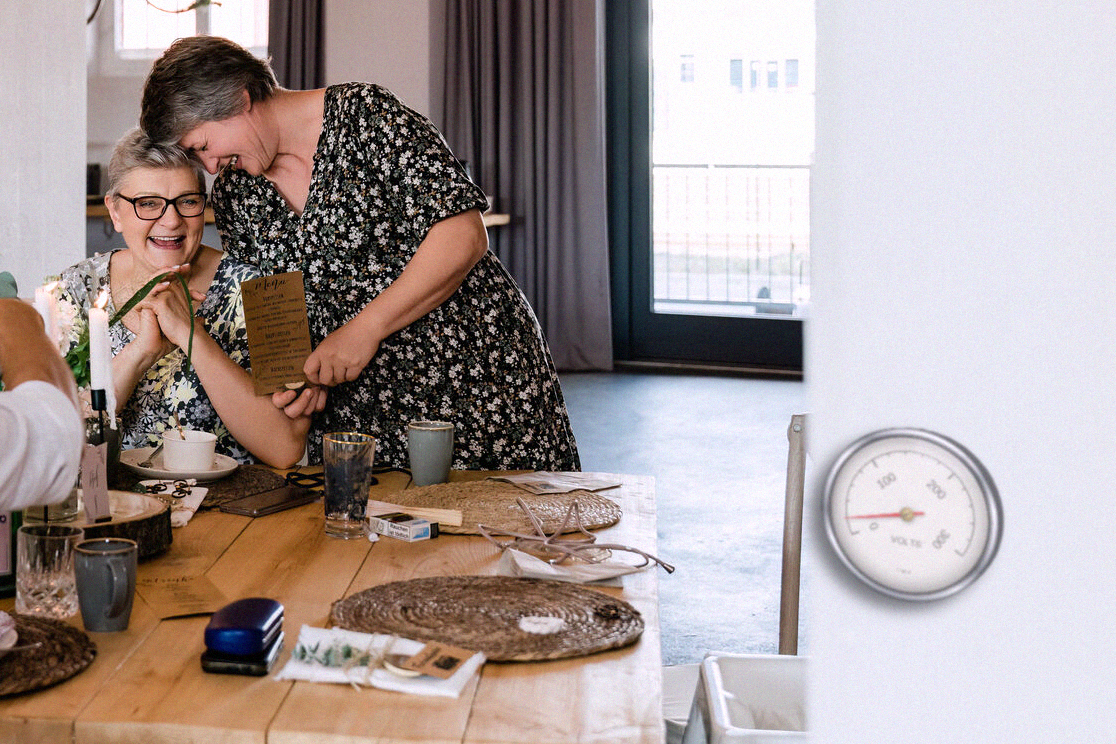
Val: 20 V
